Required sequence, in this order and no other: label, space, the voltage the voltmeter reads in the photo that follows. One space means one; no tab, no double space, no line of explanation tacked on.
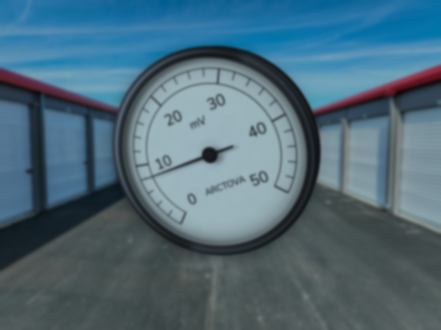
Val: 8 mV
